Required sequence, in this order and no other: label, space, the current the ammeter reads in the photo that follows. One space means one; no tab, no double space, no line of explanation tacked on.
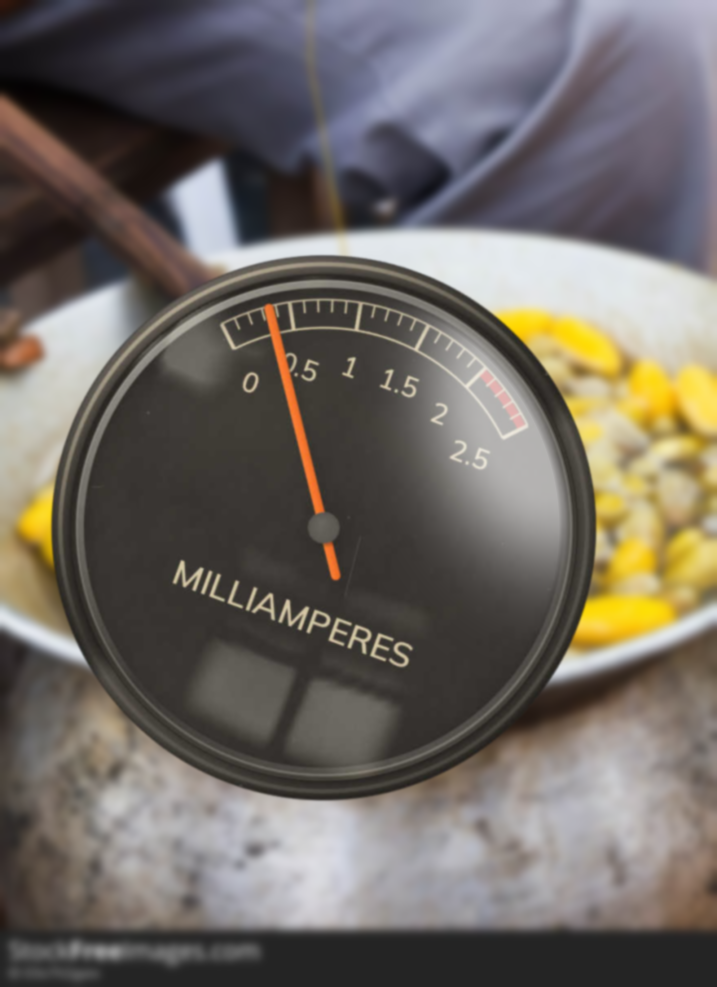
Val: 0.35 mA
